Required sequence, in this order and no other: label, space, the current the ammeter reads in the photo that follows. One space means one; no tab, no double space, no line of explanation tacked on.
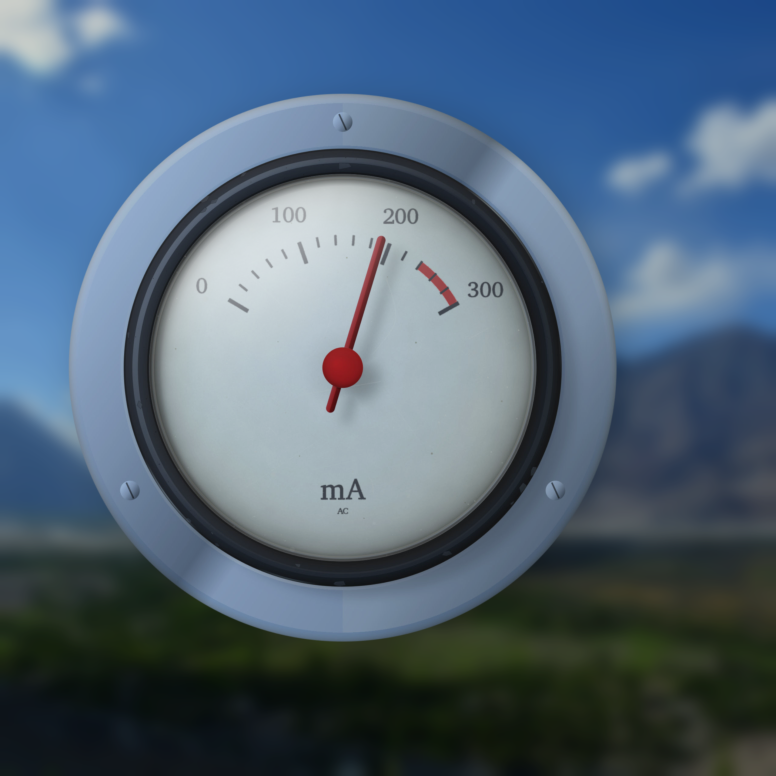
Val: 190 mA
